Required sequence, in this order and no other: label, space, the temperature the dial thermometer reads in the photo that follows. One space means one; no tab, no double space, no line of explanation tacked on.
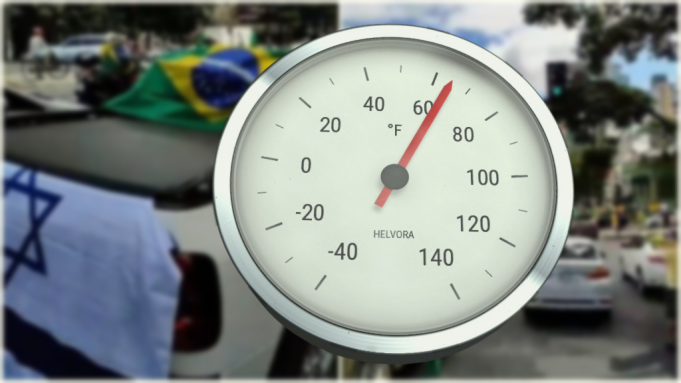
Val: 65 °F
